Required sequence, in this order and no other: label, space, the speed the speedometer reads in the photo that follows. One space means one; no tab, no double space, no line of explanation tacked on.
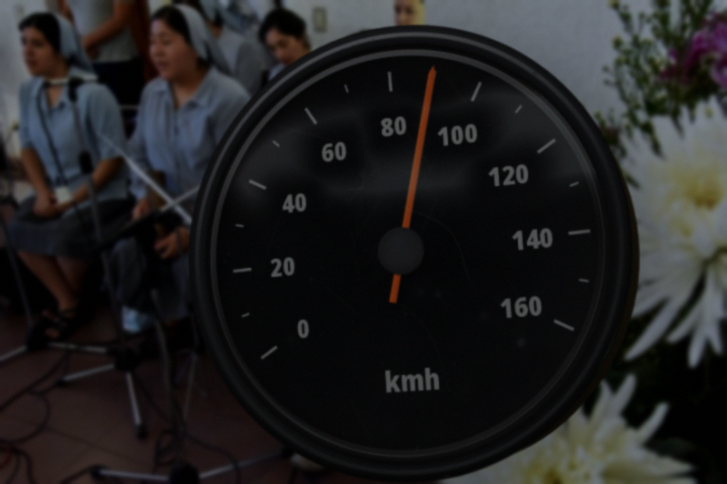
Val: 90 km/h
